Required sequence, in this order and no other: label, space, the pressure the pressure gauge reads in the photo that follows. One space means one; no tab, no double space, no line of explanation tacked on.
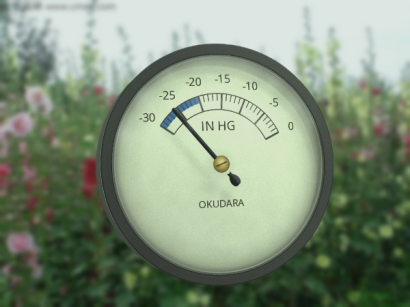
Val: -26 inHg
